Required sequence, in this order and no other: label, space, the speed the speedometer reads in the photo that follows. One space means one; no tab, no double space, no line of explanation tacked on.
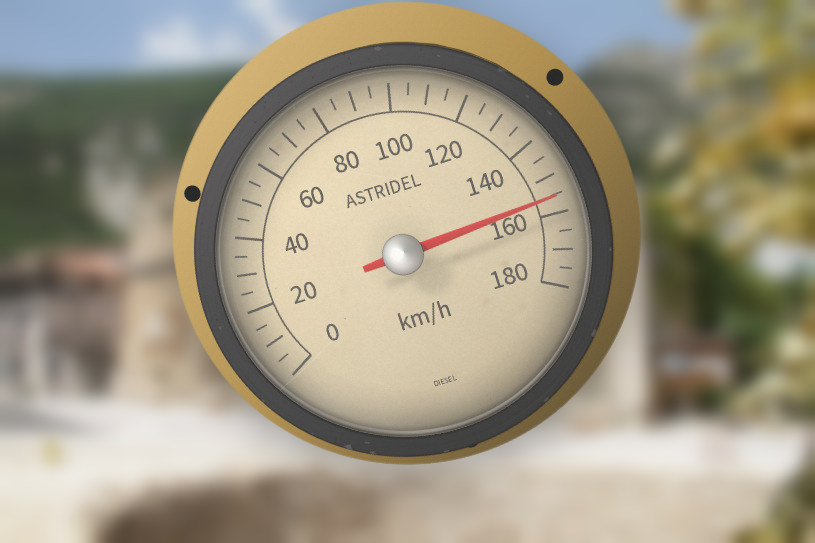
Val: 155 km/h
